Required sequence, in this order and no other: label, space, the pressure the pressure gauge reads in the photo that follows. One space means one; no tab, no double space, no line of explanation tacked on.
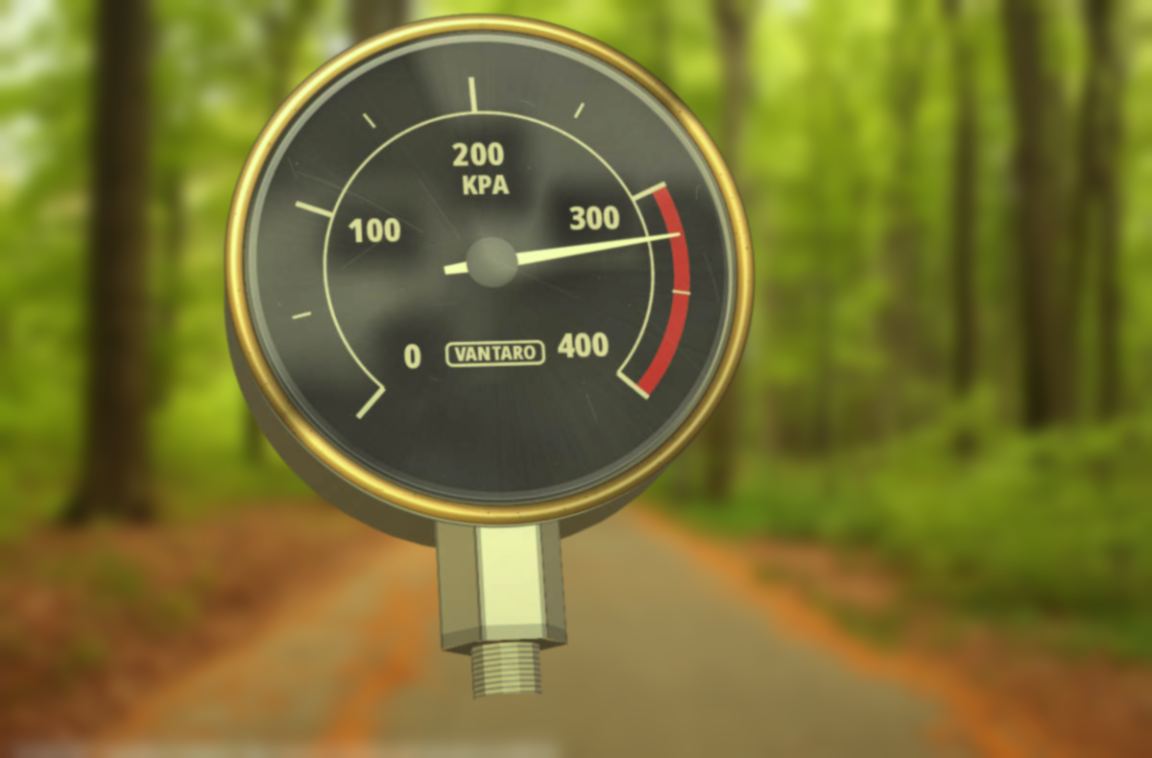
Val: 325 kPa
